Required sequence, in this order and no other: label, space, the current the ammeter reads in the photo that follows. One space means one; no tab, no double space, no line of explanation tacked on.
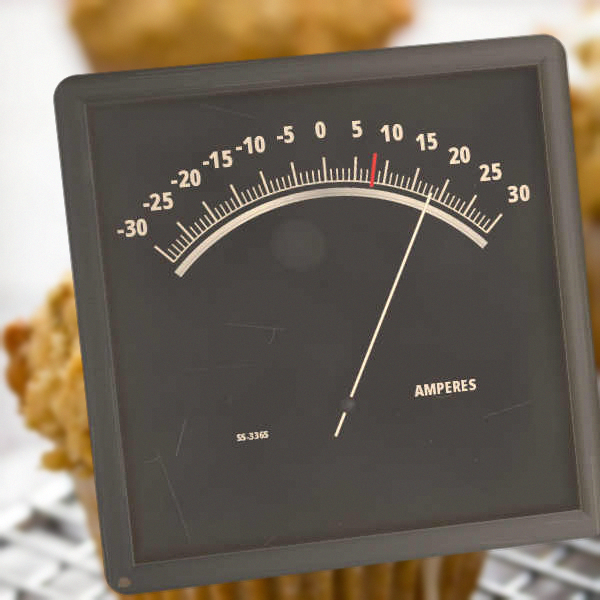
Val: 18 A
